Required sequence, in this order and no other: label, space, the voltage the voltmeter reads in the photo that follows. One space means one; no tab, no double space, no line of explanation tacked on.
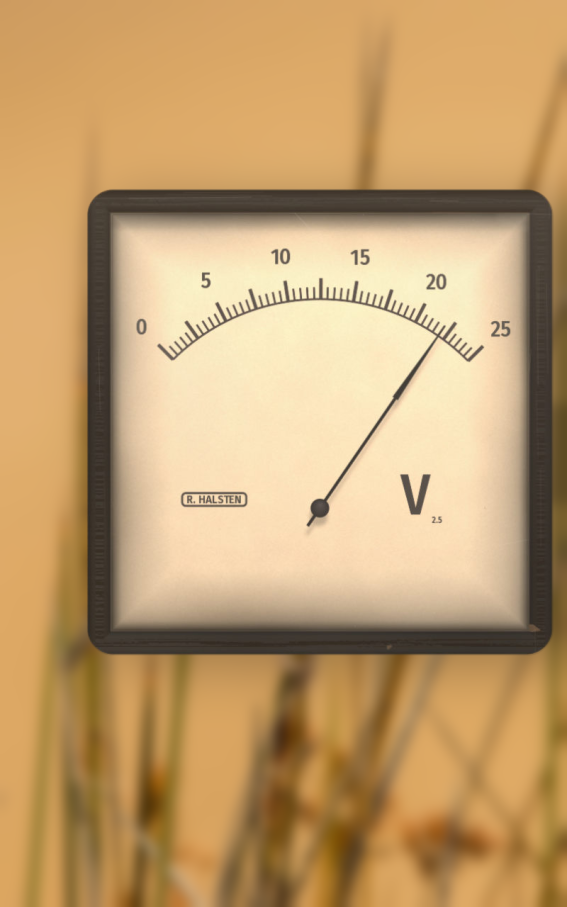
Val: 22 V
